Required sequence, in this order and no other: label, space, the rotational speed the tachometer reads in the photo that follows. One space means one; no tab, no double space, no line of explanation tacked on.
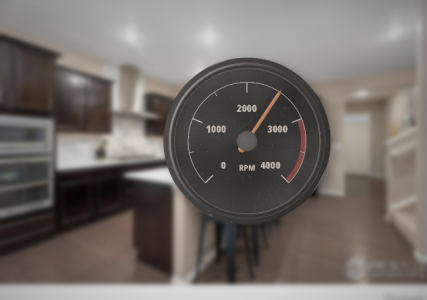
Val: 2500 rpm
